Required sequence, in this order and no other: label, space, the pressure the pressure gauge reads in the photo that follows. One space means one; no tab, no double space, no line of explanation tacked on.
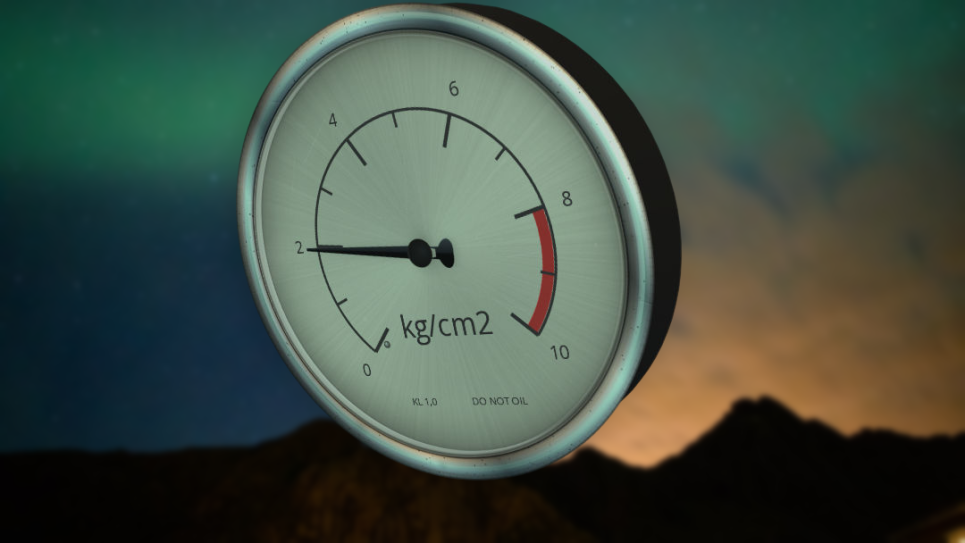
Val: 2 kg/cm²
